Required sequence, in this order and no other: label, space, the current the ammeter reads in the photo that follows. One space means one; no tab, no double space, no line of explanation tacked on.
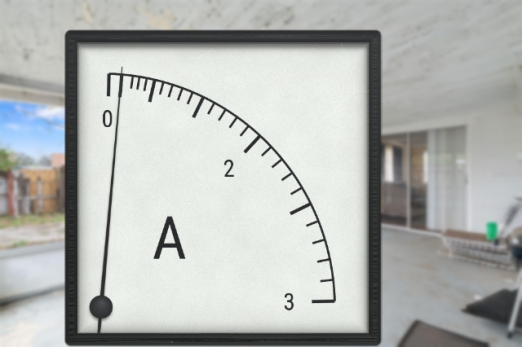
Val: 0.5 A
